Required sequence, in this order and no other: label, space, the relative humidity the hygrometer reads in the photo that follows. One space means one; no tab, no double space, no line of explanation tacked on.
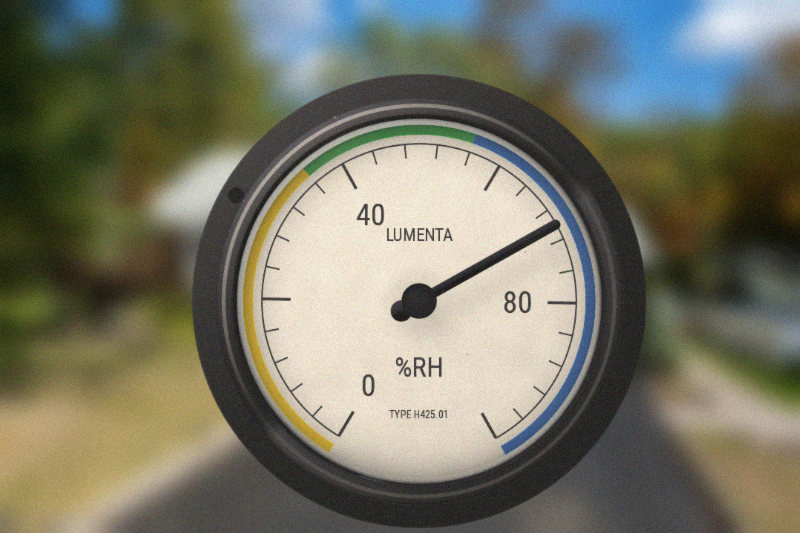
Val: 70 %
